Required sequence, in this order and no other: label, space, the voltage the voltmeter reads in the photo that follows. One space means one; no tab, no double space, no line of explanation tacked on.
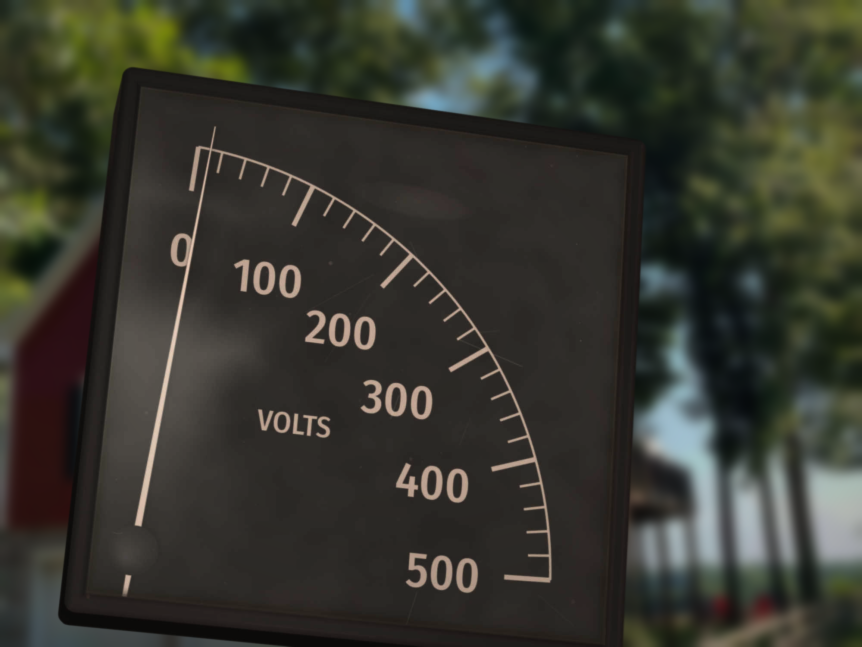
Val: 10 V
